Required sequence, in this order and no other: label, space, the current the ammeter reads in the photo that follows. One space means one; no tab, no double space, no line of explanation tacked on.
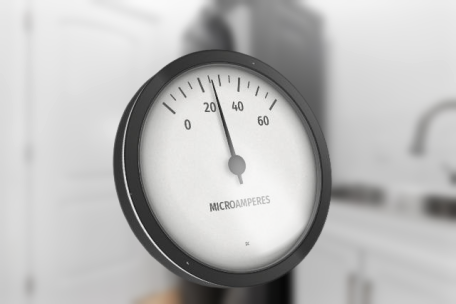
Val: 25 µA
